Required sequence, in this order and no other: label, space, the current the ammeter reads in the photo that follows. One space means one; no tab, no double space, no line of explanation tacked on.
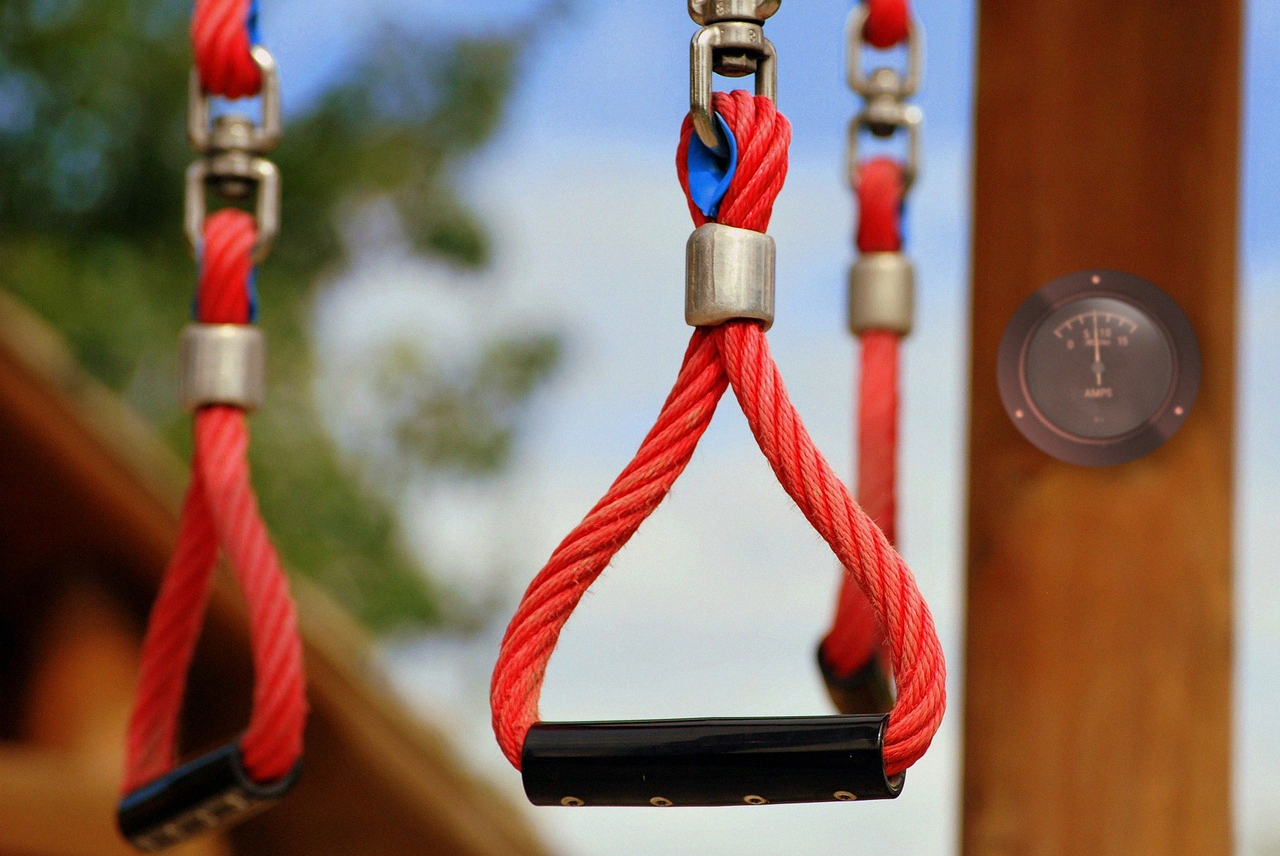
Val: 7.5 A
